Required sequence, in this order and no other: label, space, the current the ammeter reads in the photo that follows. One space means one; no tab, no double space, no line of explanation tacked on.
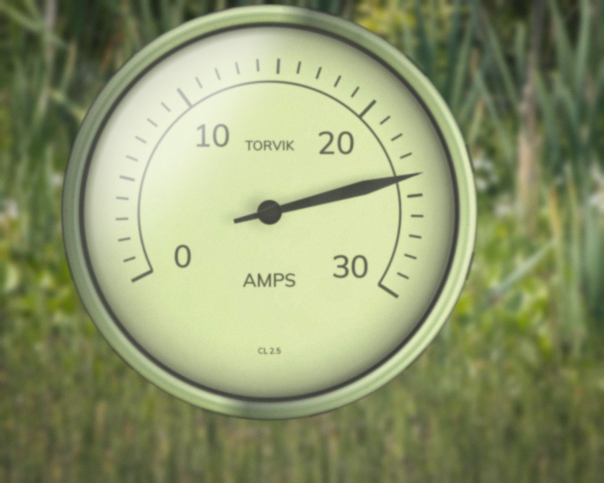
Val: 24 A
